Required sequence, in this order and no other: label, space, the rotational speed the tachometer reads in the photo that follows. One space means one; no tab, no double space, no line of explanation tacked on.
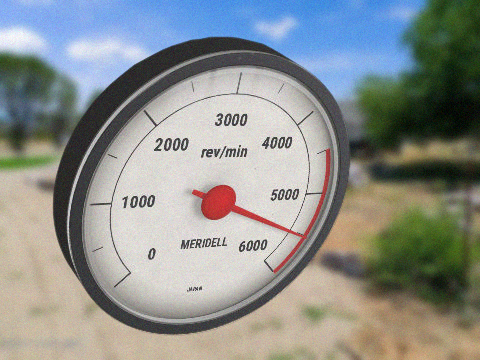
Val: 5500 rpm
